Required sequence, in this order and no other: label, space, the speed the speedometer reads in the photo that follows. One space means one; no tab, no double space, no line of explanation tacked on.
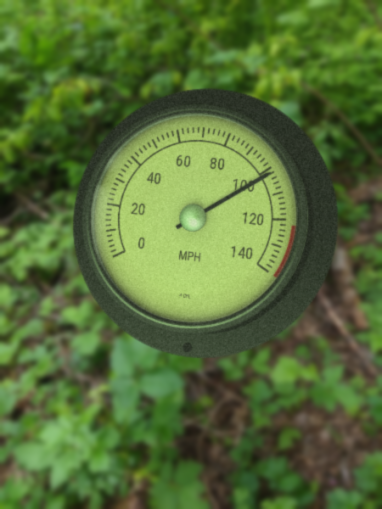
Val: 102 mph
